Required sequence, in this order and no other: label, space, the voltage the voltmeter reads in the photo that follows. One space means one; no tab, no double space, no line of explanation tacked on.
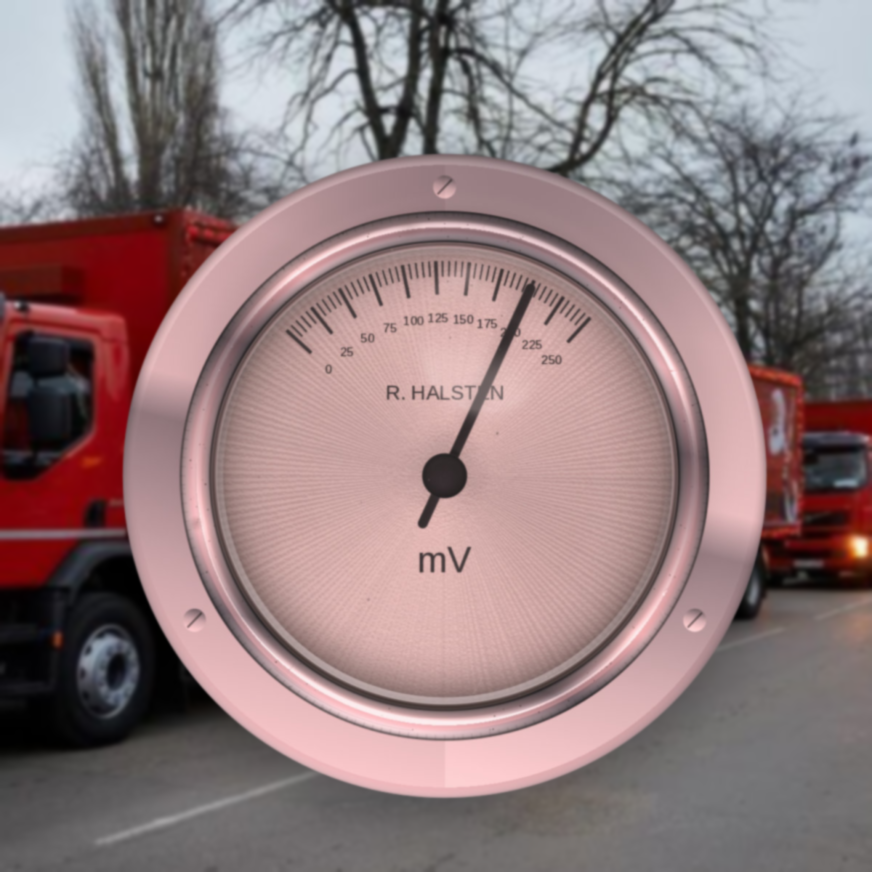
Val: 200 mV
